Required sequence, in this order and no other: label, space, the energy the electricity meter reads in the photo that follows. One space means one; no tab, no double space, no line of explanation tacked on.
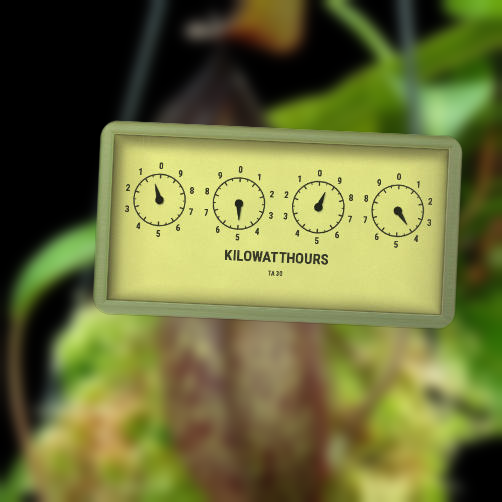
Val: 494 kWh
